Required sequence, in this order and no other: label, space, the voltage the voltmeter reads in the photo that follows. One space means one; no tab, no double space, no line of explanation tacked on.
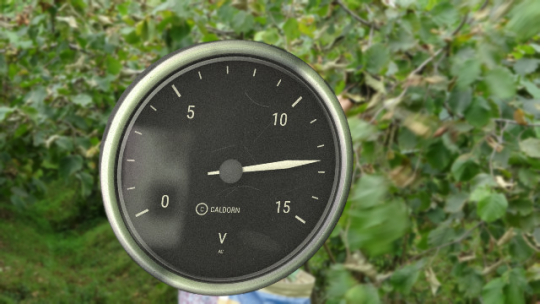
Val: 12.5 V
